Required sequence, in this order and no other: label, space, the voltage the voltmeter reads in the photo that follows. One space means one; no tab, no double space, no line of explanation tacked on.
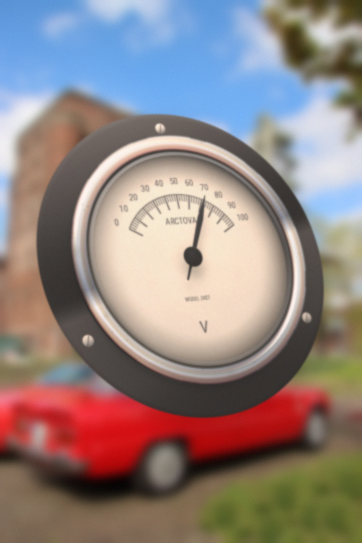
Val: 70 V
